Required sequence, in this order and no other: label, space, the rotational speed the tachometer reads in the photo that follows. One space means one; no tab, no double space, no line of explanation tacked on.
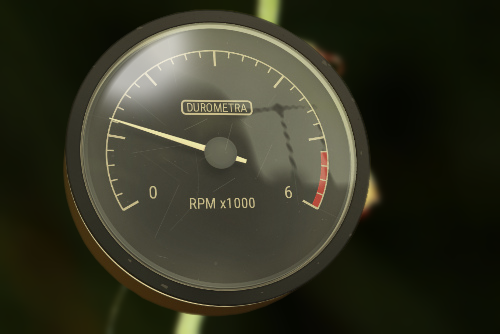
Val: 1200 rpm
